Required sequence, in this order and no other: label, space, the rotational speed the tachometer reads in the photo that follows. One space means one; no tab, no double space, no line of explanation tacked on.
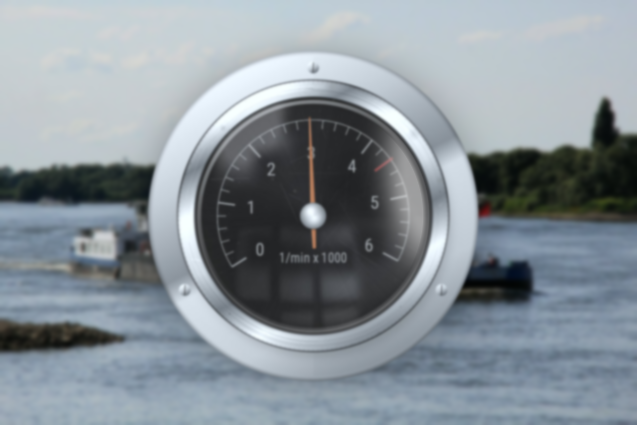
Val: 3000 rpm
